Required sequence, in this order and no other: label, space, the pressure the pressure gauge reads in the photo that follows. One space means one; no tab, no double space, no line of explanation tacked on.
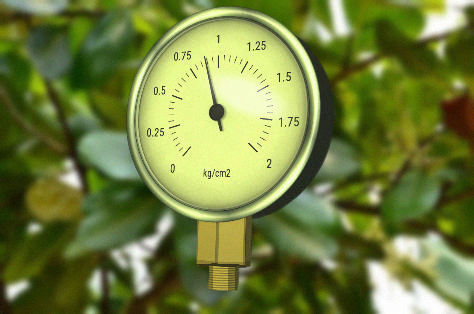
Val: 0.9 kg/cm²
